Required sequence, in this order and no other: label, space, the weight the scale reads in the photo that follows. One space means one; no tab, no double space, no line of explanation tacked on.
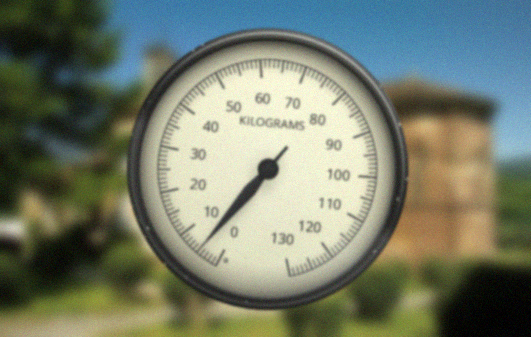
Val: 5 kg
